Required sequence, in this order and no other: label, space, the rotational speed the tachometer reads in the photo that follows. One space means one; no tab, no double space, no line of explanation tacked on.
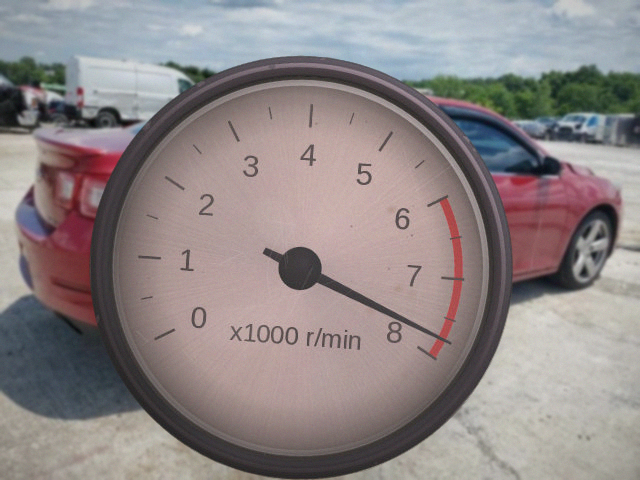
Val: 7750 rpm
